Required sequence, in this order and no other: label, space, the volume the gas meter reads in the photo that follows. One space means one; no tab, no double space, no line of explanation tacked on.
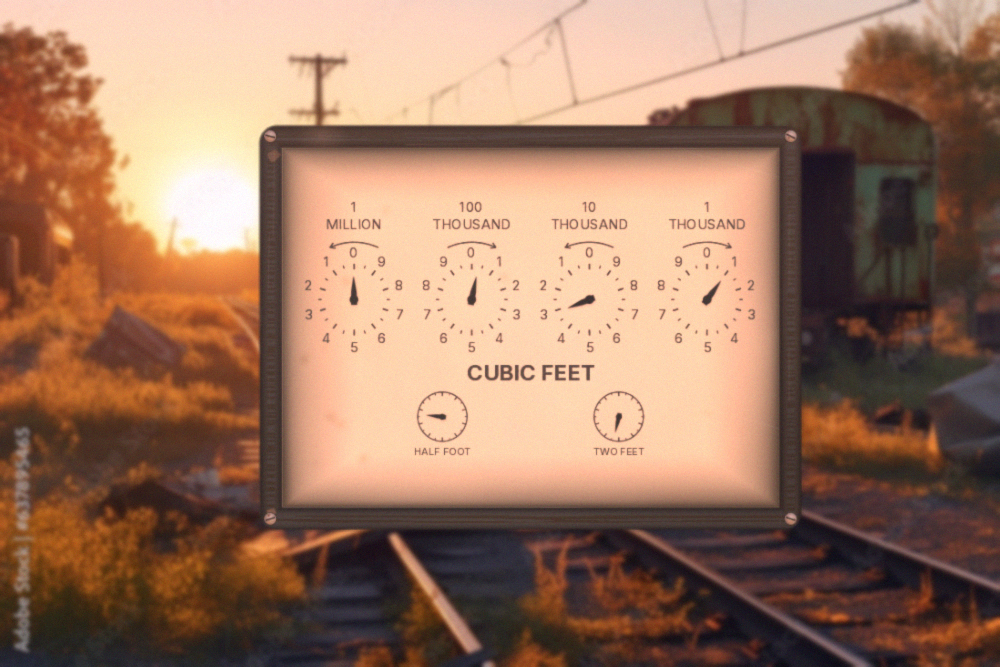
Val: 3100 ft³
